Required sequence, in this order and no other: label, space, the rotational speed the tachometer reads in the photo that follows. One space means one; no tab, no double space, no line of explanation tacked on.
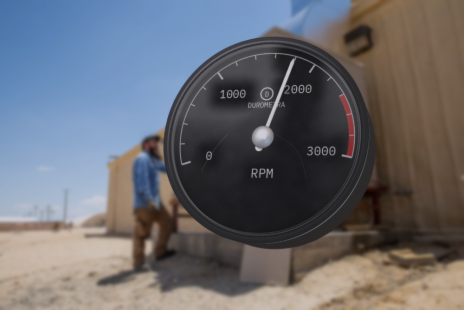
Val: 1800 rpm
